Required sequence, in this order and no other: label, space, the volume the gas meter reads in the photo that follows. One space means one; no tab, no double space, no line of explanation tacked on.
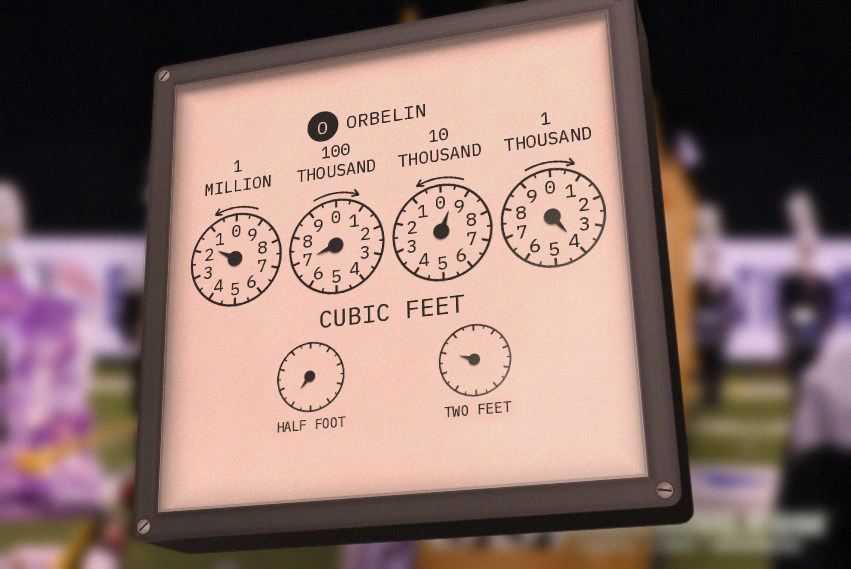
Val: 169400 ft³
